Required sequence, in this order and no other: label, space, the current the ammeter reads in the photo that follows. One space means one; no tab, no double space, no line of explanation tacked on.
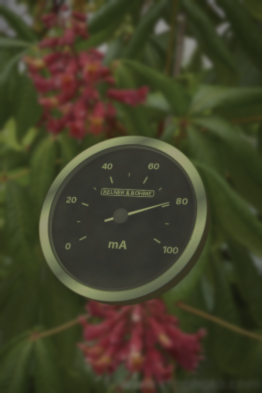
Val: 80 mA
